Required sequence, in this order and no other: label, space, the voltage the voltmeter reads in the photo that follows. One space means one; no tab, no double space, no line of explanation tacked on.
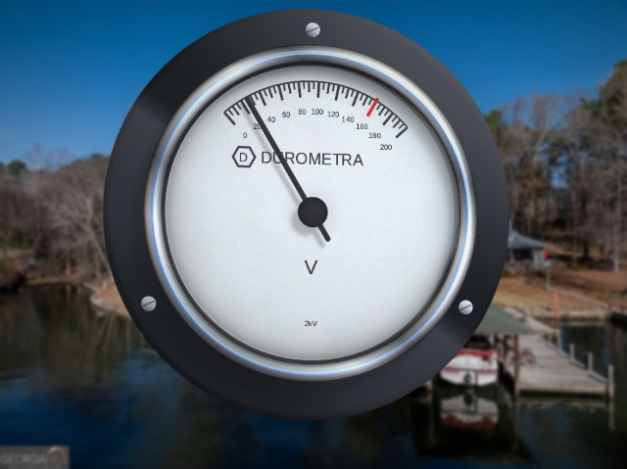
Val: 25 V
